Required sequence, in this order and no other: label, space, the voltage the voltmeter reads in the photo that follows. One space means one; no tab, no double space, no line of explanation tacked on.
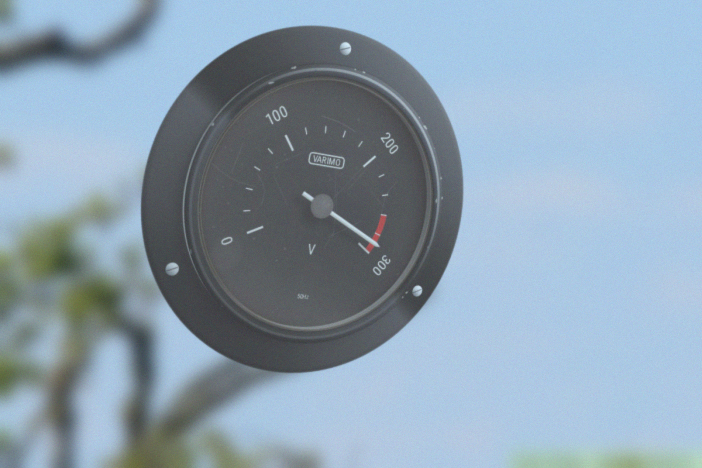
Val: 290 V
